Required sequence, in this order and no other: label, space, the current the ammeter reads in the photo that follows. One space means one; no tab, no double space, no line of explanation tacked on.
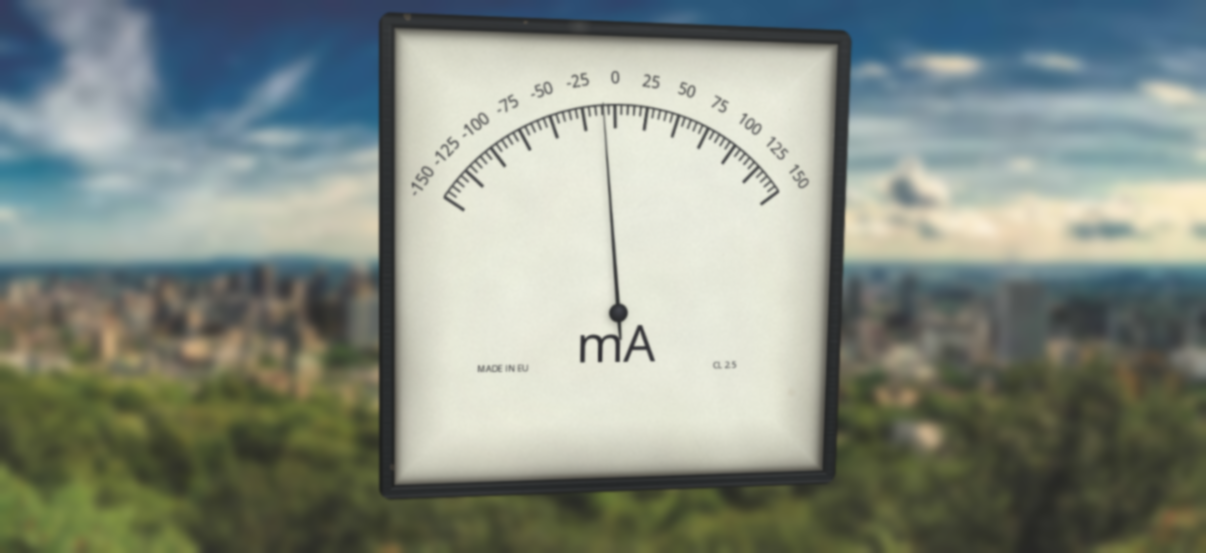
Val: -10 mA
